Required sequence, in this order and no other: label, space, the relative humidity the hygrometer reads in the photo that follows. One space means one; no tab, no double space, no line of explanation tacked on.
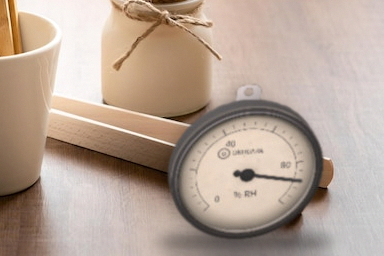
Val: 88 %
